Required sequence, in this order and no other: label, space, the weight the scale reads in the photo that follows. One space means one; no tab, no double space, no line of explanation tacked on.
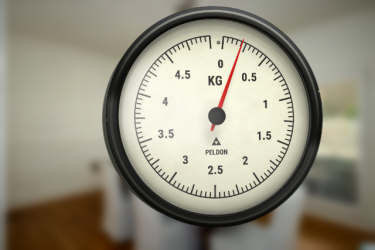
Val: 0.2 kg
